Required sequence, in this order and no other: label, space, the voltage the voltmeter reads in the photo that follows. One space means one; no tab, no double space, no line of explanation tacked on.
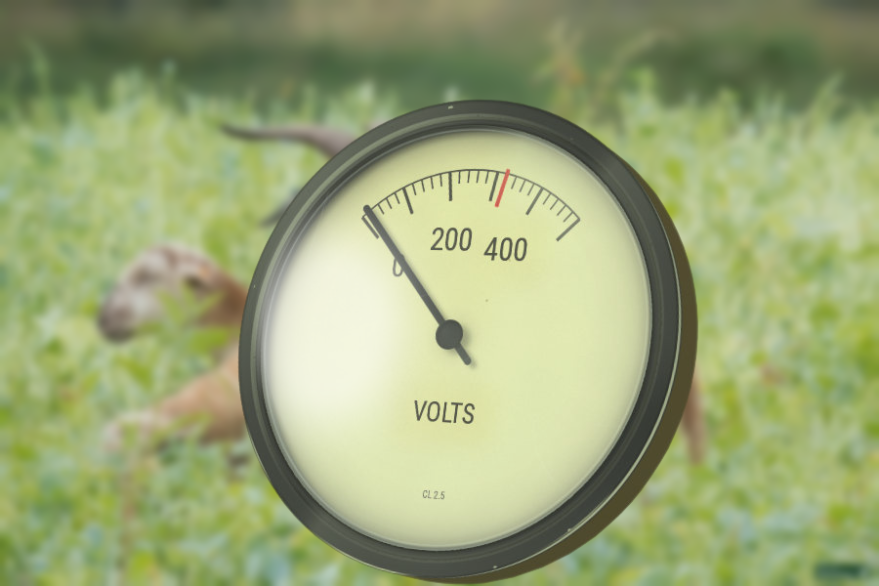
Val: 20 V
